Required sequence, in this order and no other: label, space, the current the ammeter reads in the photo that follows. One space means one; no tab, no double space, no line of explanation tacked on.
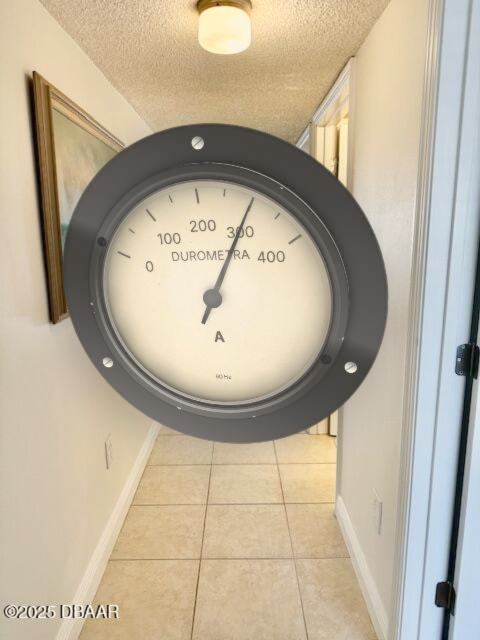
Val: 300 A
